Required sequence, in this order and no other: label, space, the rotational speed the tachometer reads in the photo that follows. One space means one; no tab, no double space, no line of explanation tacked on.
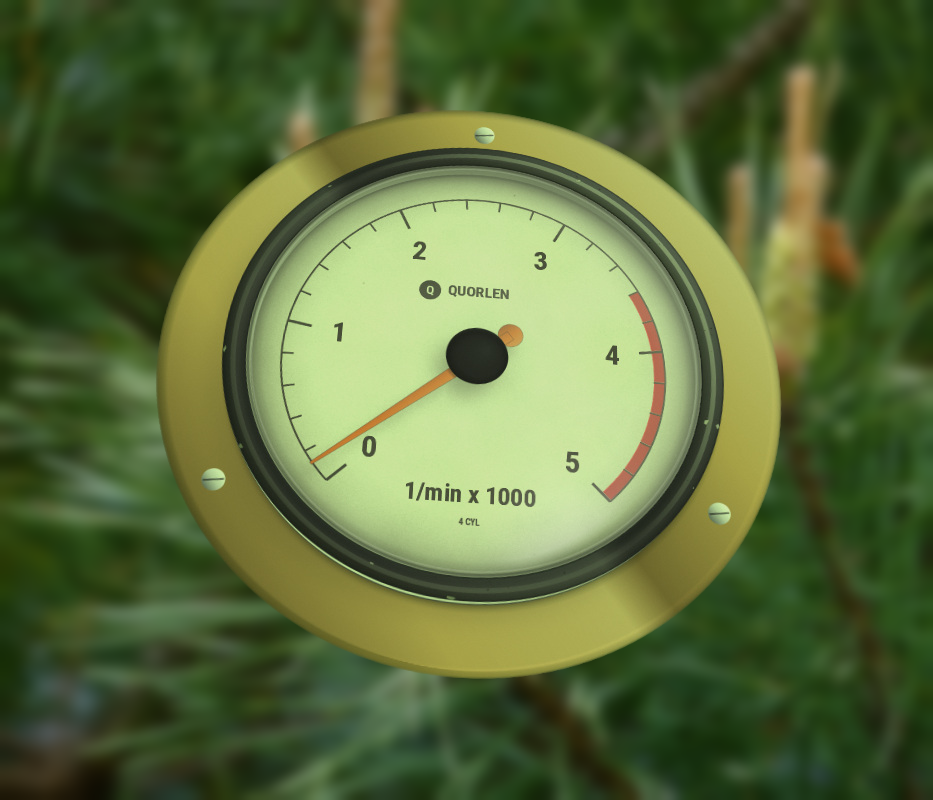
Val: 100 rpm
